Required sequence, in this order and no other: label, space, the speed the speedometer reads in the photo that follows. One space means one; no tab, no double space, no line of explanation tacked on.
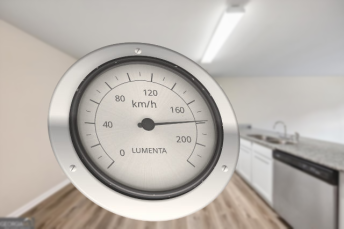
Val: 180 km/h
